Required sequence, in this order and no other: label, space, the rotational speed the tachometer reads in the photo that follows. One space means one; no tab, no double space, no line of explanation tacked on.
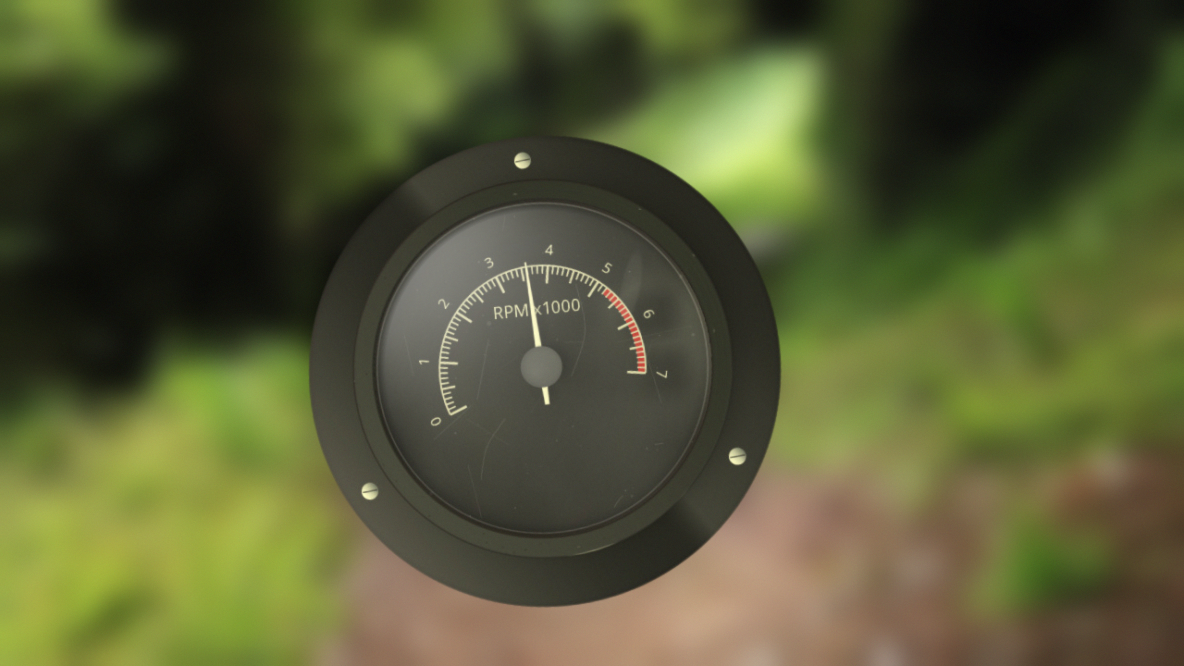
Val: 3600 rpm
